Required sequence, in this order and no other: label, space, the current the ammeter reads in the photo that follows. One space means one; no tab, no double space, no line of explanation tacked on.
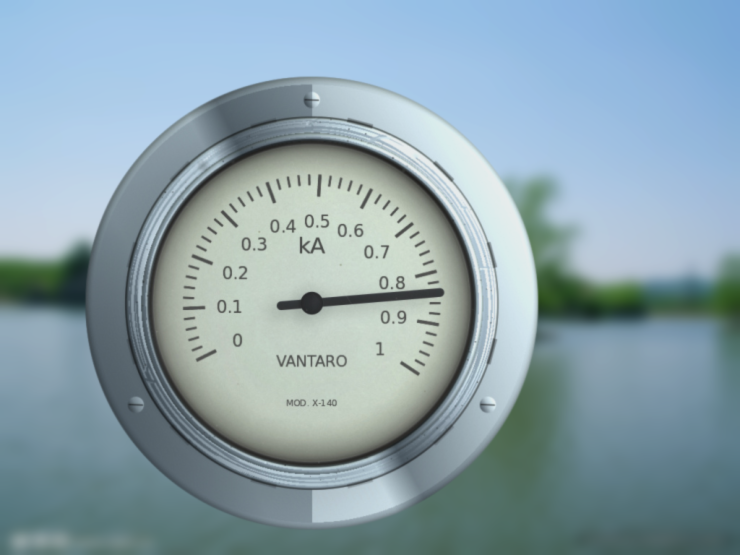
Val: 0.84 kA
